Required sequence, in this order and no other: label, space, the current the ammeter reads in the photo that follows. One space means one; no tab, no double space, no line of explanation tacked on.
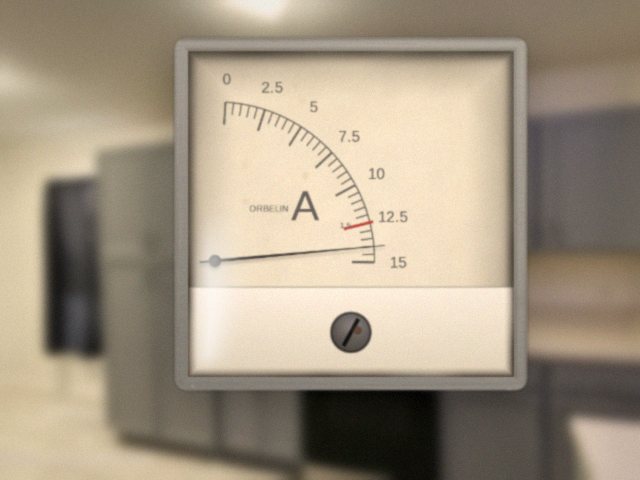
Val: 14 A
